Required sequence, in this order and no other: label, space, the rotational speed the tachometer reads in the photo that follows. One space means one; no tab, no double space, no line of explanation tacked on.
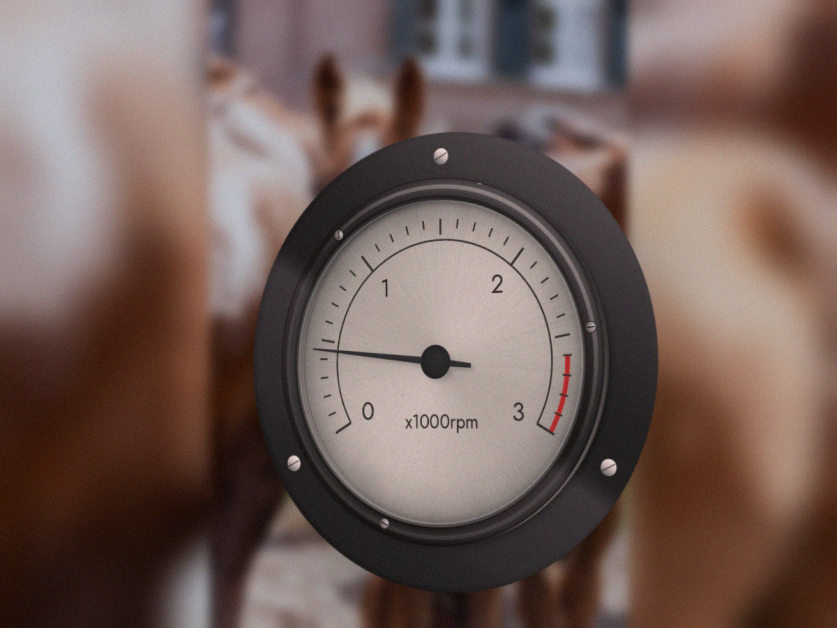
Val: 450 rpm
